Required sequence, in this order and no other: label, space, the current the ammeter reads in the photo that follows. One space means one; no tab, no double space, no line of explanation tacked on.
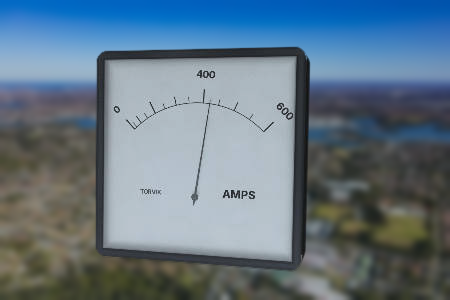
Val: 425 A
